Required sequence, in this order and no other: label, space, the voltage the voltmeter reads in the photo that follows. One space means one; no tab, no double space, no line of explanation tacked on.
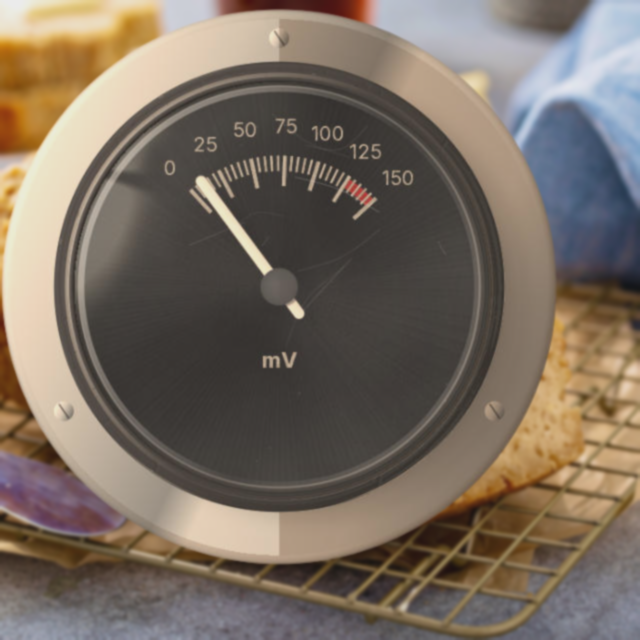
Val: 10 mV
